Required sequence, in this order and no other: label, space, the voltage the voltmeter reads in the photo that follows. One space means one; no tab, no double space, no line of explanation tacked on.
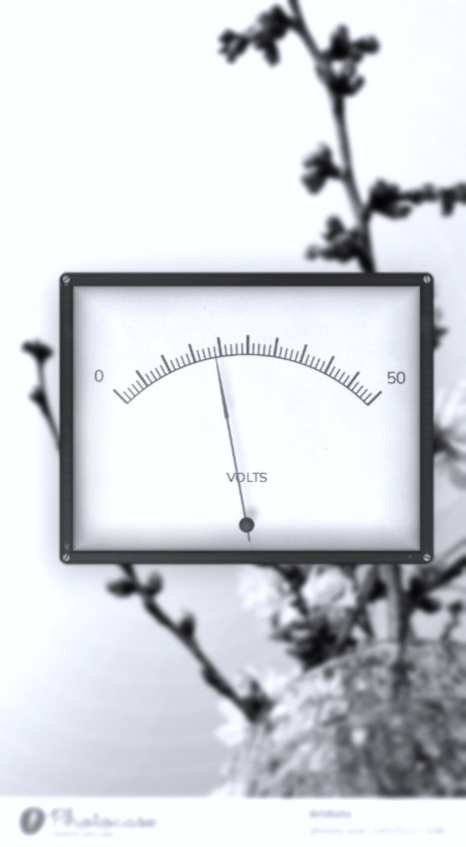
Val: 19 V
